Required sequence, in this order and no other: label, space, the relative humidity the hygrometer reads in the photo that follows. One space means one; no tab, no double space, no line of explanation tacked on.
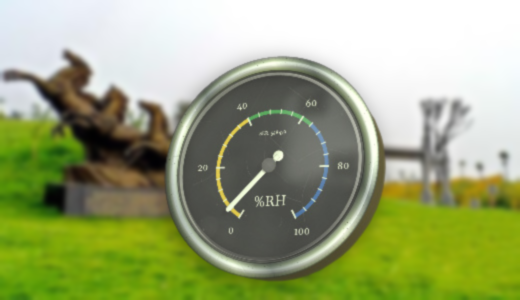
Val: 4 %
